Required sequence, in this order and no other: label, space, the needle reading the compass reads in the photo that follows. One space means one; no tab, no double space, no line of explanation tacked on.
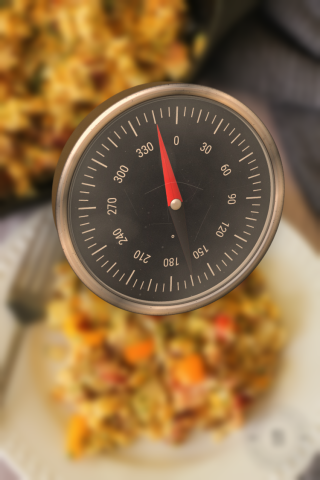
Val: 345 °
